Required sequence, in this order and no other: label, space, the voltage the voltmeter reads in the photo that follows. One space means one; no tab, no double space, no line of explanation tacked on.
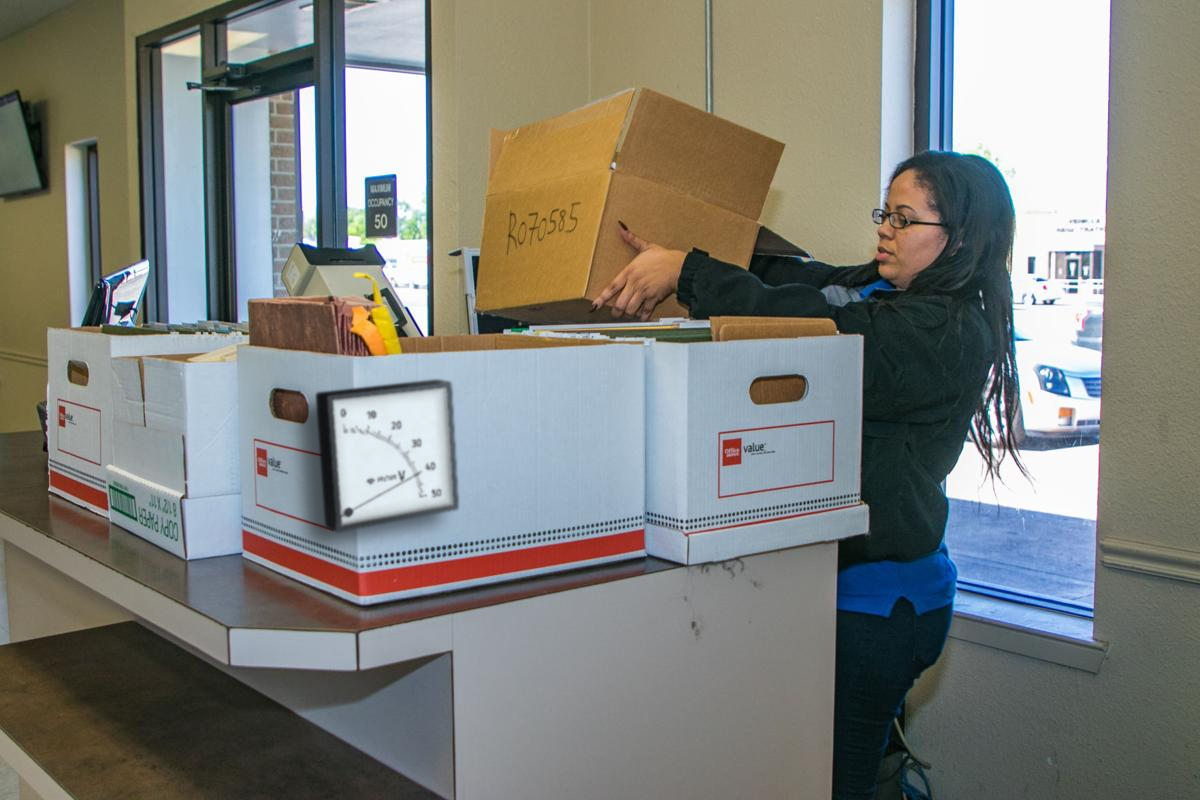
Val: 40 V
